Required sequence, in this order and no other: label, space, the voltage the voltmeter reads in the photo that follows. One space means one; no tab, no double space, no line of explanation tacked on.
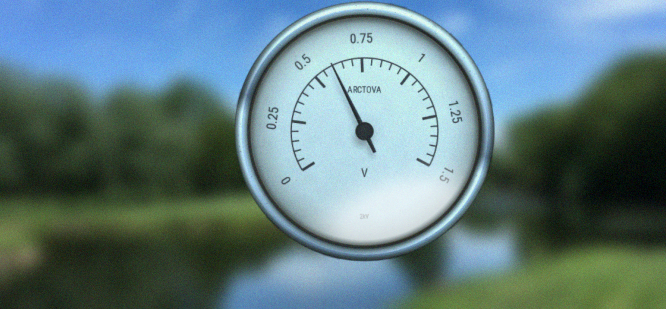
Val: 0.6 V
